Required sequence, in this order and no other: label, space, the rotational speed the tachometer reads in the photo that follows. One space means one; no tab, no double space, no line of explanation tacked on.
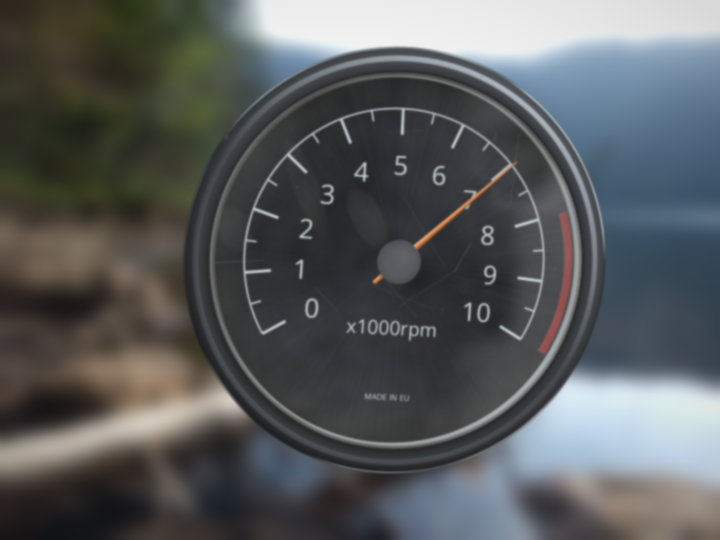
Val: 7000 rpm
